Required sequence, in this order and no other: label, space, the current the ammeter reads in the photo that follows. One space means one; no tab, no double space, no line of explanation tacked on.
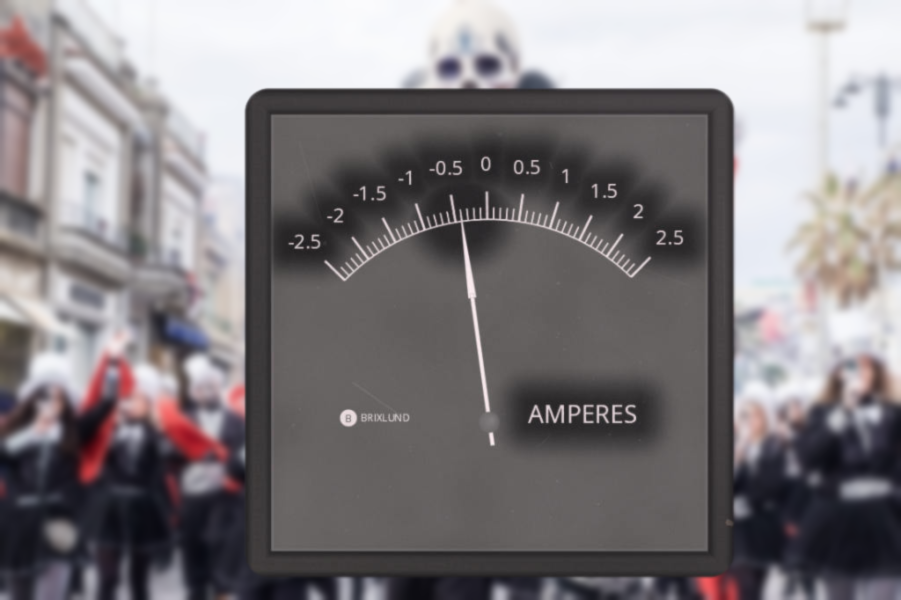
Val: -0.4 A
